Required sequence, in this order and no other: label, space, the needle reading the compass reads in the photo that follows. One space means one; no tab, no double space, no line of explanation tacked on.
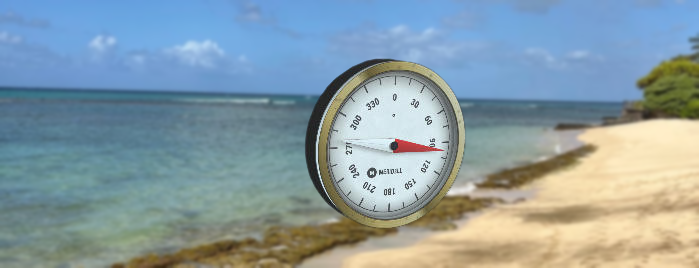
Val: 97.5 °
